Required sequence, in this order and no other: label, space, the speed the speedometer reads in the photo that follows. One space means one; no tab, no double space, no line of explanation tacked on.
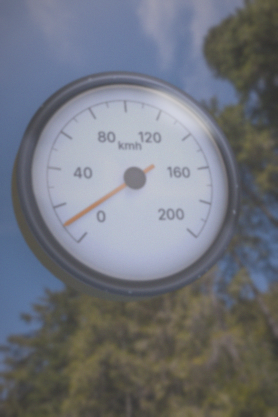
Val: 10 km/h
